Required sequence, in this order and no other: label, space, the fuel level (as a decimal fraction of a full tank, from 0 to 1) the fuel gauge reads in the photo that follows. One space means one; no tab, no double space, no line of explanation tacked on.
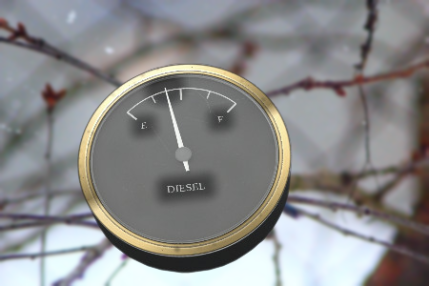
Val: 0.375
